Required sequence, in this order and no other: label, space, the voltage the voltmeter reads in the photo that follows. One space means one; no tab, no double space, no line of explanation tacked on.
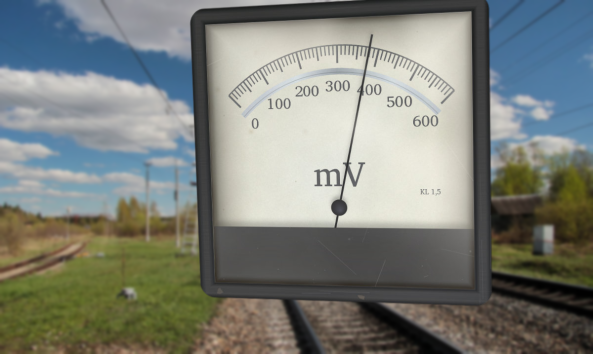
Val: 380 mV
